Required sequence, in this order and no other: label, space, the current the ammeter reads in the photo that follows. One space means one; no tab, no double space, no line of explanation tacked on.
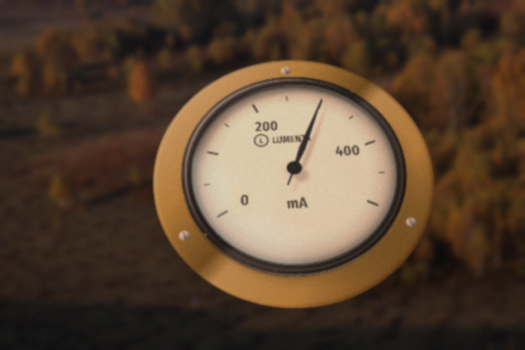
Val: 300 mA
